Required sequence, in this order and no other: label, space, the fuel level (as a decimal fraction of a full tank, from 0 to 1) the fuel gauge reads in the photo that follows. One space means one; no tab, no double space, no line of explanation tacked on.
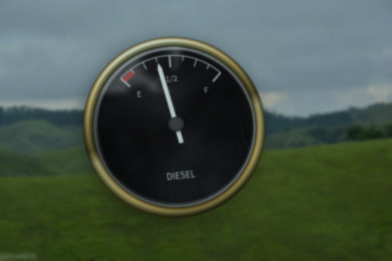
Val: 0.375
